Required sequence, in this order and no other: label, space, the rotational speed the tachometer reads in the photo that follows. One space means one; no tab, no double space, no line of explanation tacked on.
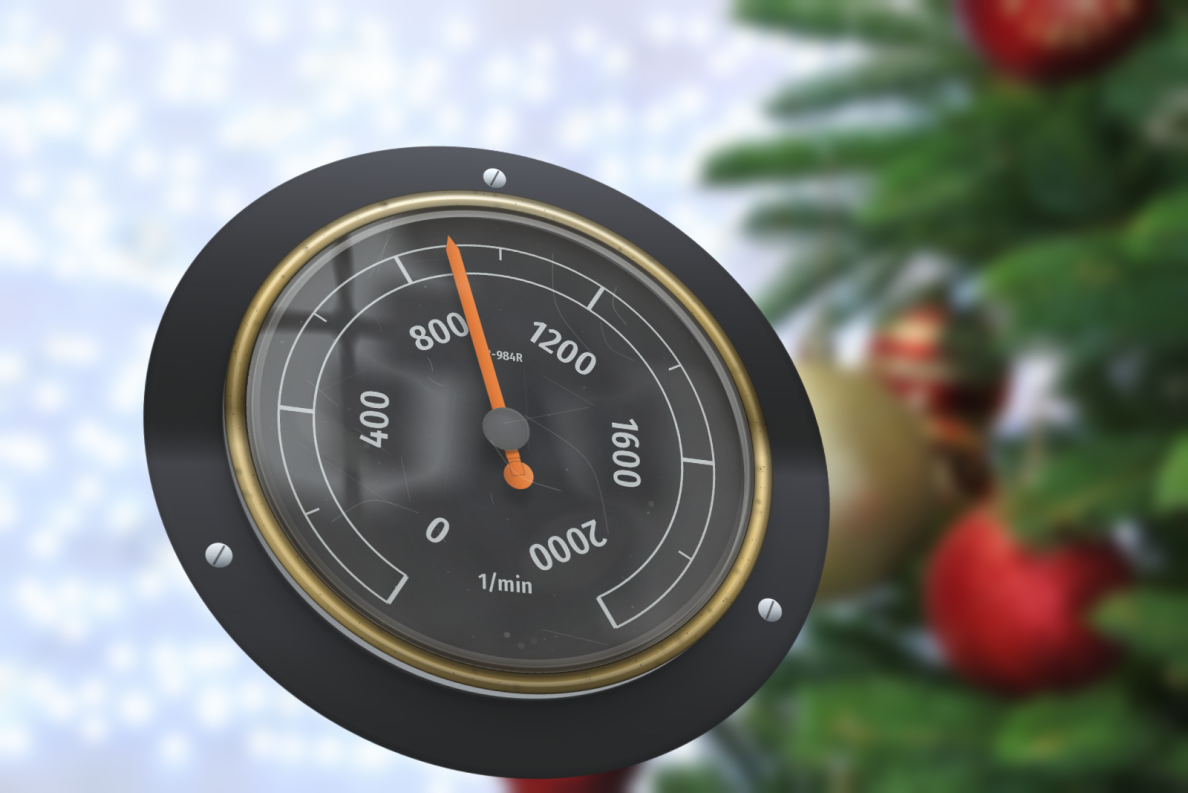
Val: 900 rpm
